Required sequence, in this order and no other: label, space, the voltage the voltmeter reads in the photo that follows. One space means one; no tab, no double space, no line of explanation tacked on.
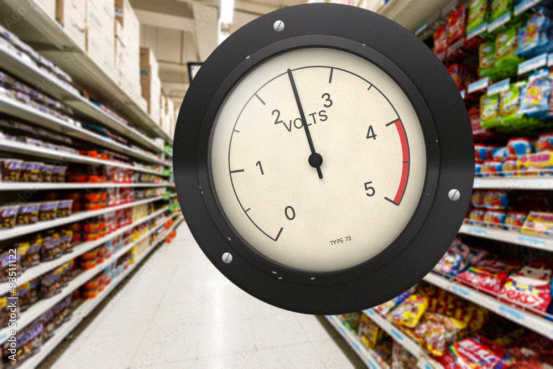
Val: 2.5 V
